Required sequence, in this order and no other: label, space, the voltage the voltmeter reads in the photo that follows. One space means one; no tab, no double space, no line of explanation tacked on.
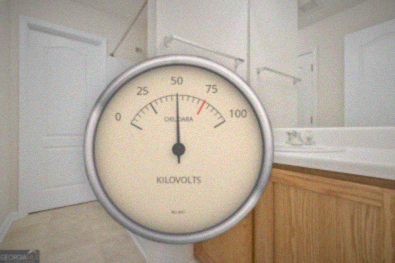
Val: 50 kV
